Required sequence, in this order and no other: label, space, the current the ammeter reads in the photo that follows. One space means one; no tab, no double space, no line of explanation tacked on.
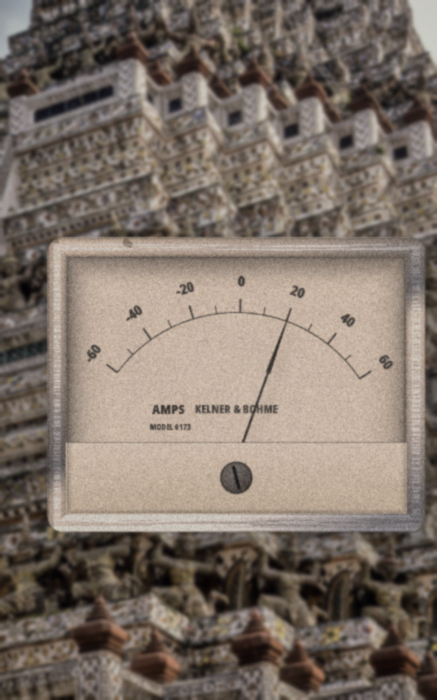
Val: 20 A
